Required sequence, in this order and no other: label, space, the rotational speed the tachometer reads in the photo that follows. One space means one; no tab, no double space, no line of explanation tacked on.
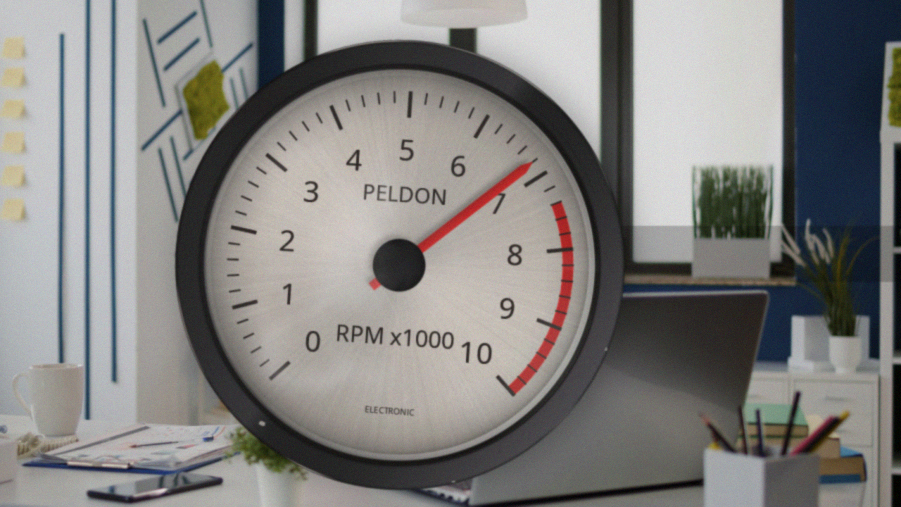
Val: 6800 rpm
